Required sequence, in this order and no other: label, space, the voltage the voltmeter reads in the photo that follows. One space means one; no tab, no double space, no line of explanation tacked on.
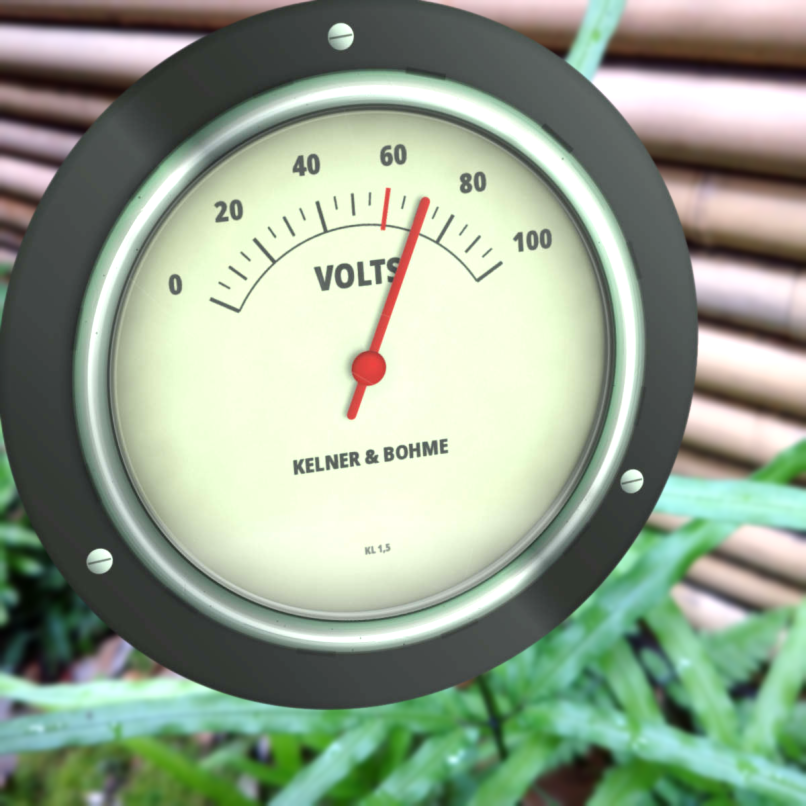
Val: 70 V
